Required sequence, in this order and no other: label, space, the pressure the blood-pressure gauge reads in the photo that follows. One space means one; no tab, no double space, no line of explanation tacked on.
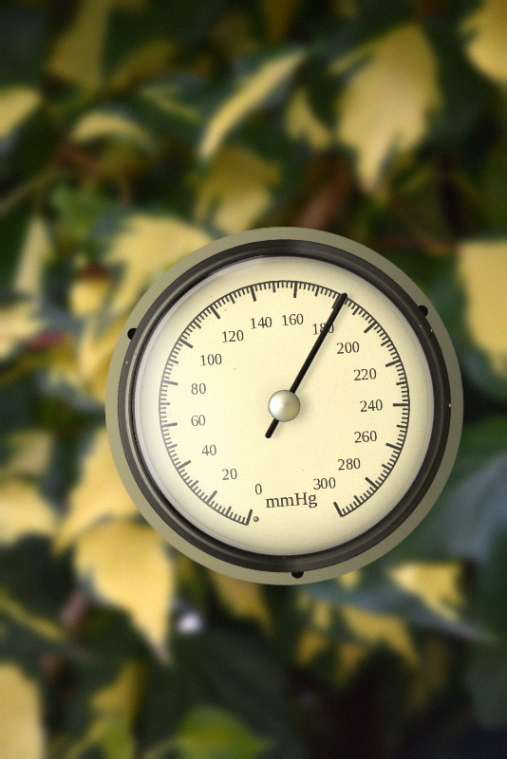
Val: 182 mmHg
